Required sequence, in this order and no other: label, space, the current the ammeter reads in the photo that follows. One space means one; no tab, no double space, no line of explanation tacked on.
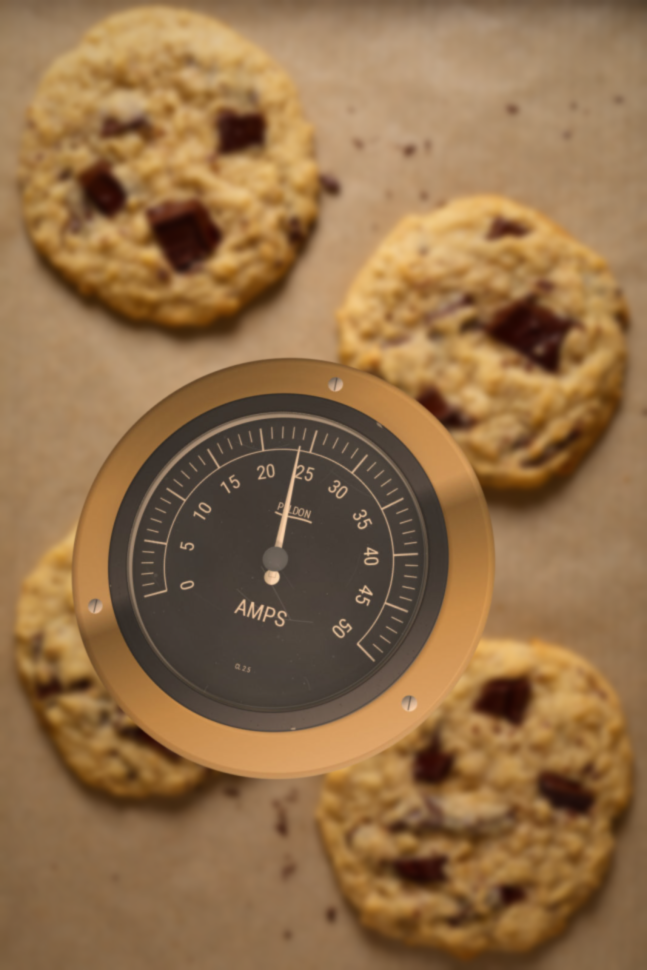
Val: 24 A
